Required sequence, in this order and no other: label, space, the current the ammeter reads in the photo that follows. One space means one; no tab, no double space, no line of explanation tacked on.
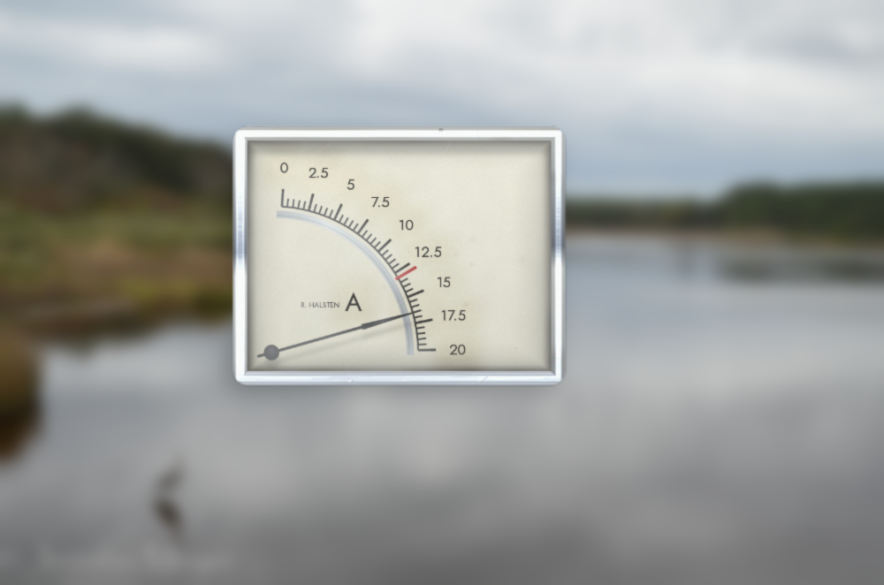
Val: 16.5 A
